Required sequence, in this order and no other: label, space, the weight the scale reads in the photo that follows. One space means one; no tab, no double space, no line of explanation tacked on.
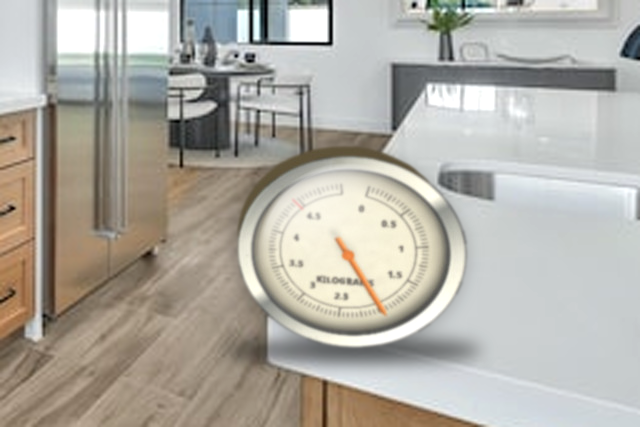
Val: 2 kg
